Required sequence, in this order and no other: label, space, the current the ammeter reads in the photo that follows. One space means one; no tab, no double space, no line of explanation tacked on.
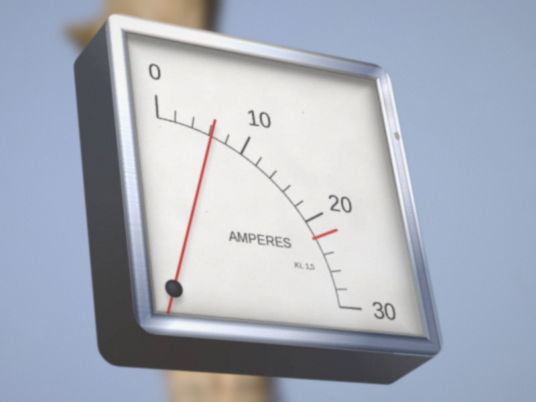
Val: 6 A
